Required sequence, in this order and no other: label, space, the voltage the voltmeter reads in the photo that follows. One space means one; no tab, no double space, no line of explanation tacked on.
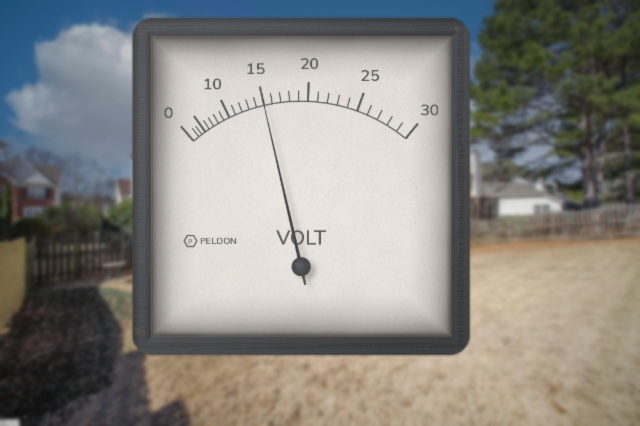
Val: 15 V
